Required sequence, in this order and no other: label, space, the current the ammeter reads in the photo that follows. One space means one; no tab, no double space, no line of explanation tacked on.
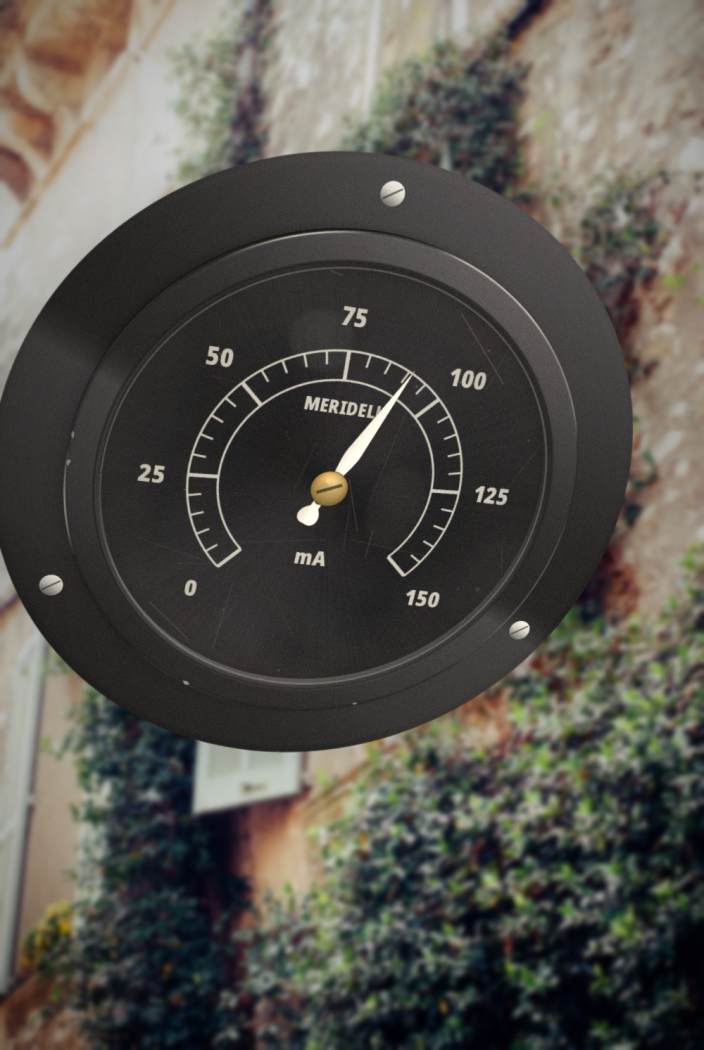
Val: 90 mA
